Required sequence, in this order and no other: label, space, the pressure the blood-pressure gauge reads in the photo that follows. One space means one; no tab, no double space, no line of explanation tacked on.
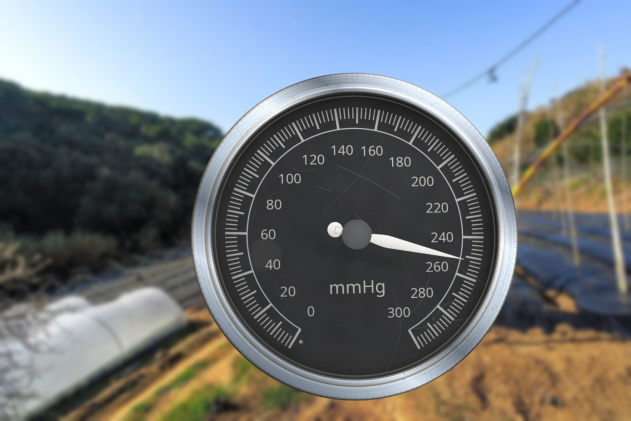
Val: 252 mmHg
